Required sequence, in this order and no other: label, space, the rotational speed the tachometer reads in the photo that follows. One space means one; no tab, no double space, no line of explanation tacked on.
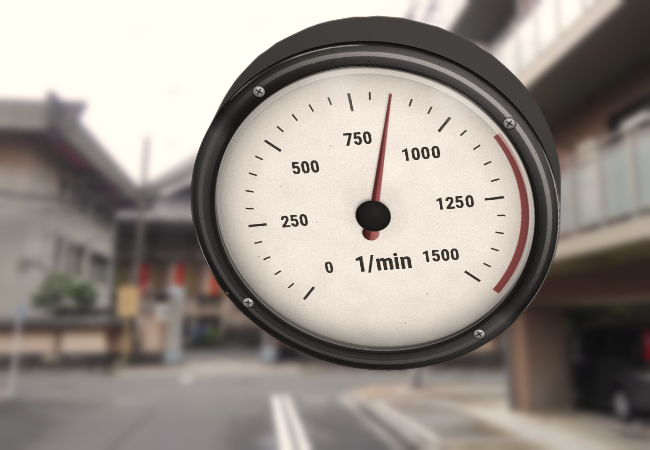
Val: 850 rpm
